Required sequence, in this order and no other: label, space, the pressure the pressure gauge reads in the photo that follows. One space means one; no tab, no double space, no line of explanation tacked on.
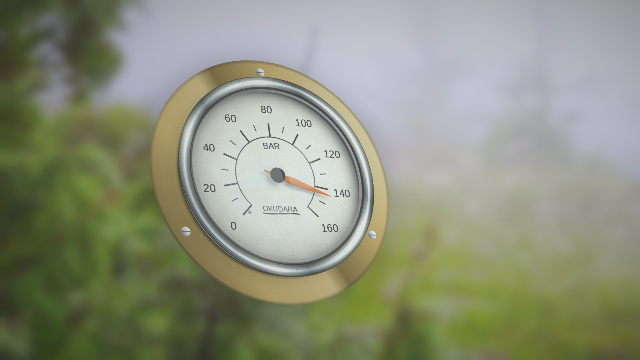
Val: 145 bar
